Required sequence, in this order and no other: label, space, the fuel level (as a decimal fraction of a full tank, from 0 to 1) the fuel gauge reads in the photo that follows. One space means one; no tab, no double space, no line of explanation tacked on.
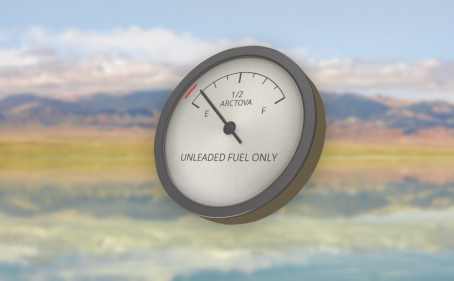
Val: 0.125
